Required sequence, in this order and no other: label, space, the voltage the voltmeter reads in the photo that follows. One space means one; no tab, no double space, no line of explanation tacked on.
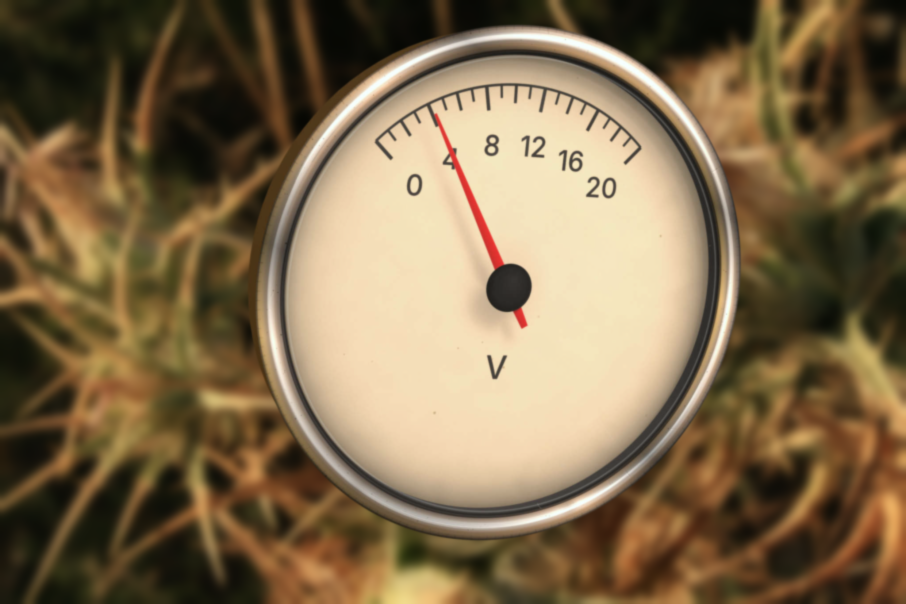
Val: 4 V
